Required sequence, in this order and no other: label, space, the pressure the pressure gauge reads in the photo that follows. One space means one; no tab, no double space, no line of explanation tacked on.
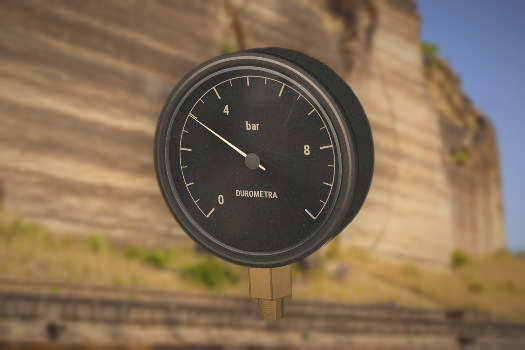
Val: 3 bar
